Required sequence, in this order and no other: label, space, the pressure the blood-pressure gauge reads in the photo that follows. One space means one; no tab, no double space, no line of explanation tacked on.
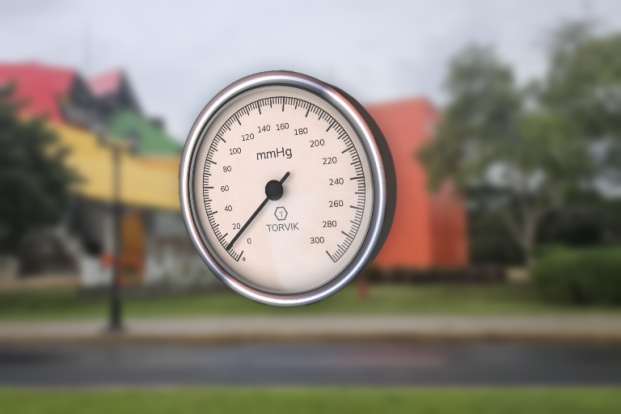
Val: 10 mmHg
